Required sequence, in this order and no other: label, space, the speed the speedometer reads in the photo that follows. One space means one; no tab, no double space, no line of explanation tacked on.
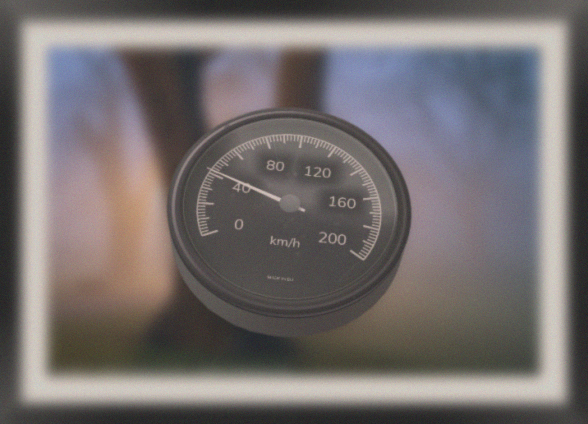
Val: 40 km/h
